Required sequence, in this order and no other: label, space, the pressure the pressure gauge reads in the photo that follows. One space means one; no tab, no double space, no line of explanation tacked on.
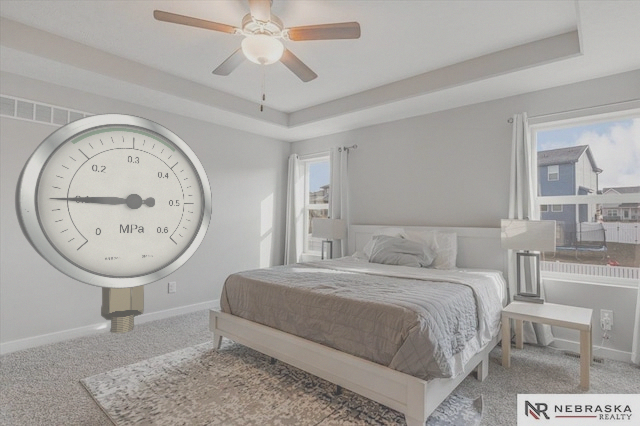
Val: 0.1 MPa
